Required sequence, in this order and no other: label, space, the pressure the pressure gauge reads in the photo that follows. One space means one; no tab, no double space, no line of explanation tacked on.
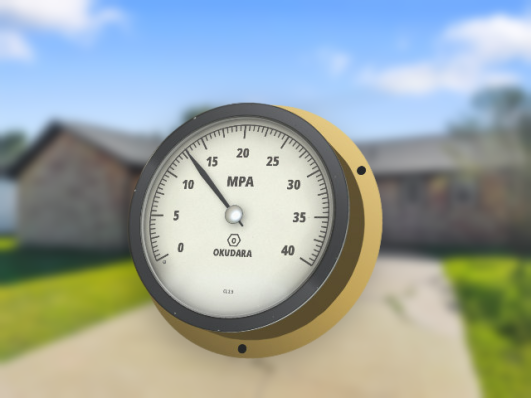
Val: 13 MPa
